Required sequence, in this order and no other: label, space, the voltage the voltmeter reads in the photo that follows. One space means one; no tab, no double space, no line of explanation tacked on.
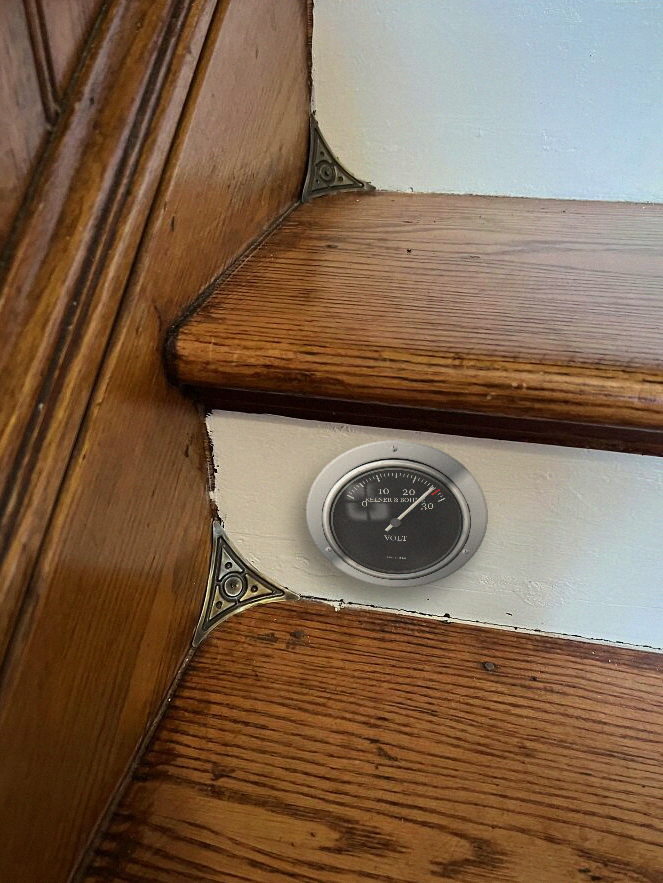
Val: 25 V
